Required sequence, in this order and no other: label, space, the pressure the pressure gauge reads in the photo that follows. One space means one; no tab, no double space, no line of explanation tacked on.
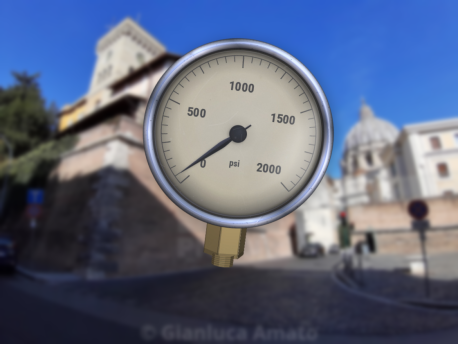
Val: 50 psi
